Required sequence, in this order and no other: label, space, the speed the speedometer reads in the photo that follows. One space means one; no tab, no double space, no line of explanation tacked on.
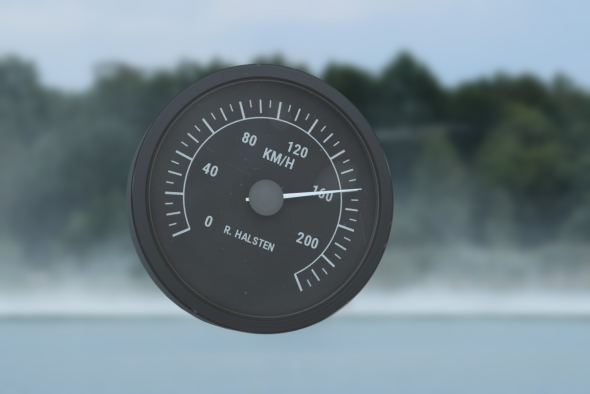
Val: 160 km/h
